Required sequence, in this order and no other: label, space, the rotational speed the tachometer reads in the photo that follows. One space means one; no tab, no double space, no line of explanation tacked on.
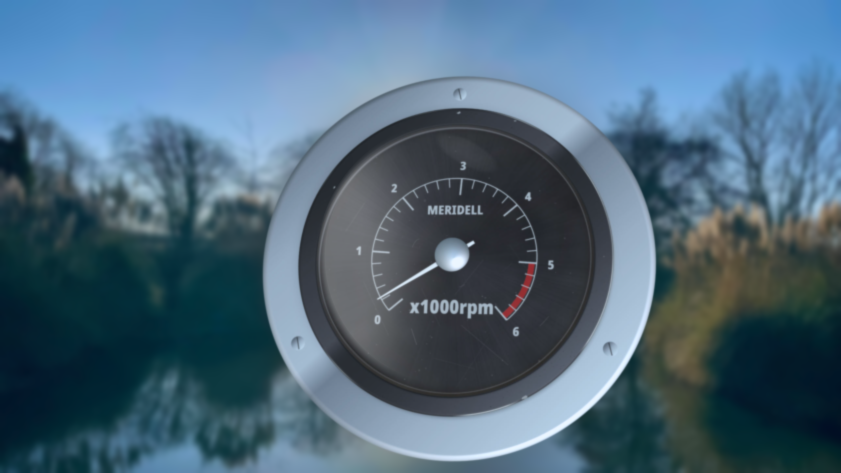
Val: 200 rpm
